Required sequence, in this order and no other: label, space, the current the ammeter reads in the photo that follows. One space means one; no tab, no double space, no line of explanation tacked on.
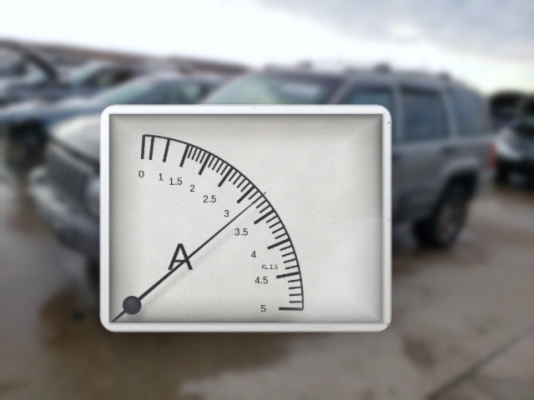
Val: 3.2 A
